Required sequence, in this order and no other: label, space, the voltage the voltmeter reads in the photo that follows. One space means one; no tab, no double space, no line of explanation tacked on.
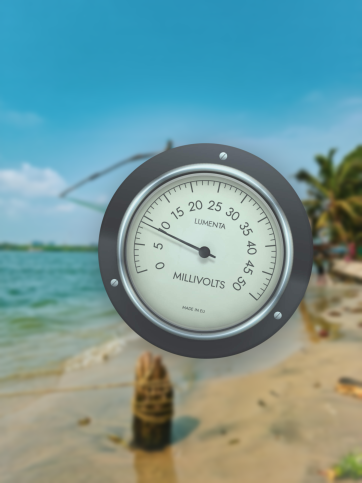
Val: 9 mV
